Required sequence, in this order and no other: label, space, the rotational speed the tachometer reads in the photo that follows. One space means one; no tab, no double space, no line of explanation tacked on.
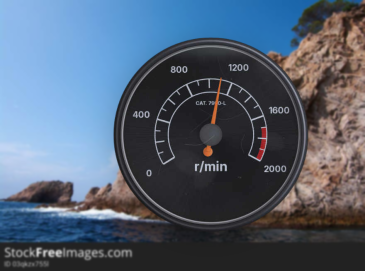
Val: 1100 rpm
